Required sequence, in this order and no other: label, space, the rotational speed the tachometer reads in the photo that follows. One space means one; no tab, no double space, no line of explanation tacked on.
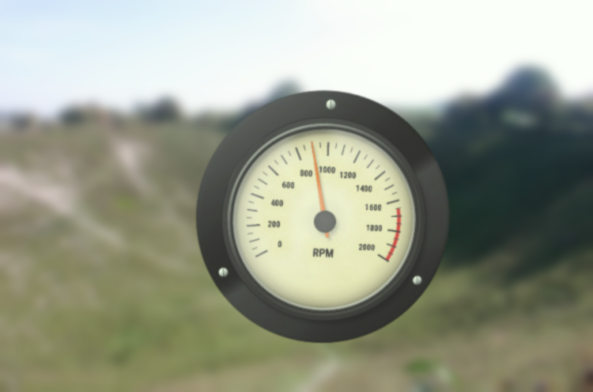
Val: 900 rpm
